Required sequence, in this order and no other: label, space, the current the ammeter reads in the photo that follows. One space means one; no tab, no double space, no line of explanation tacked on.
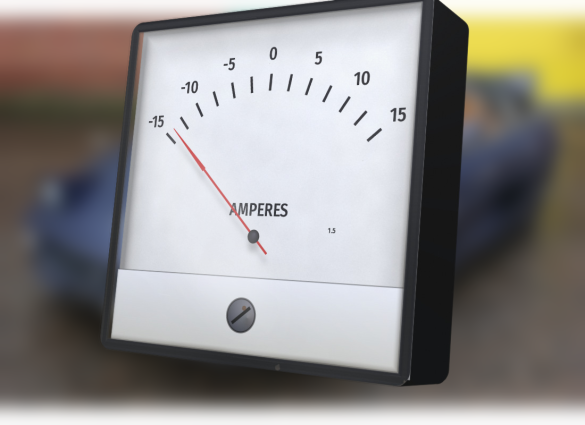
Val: -13.75 A
